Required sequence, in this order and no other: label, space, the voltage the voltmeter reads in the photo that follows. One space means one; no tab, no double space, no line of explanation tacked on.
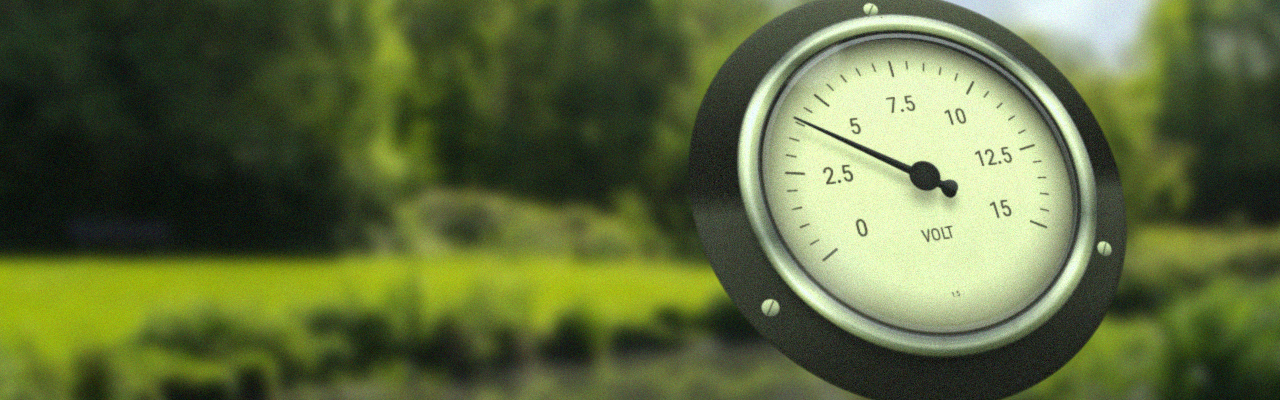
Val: 4 V
